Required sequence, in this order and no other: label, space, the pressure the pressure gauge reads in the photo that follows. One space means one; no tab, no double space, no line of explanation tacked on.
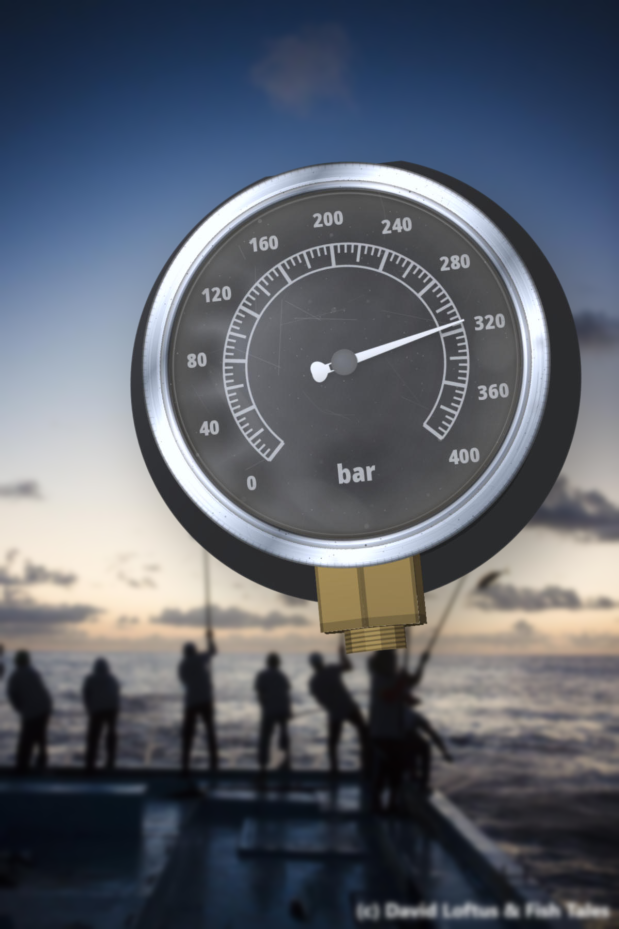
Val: 315 bar
